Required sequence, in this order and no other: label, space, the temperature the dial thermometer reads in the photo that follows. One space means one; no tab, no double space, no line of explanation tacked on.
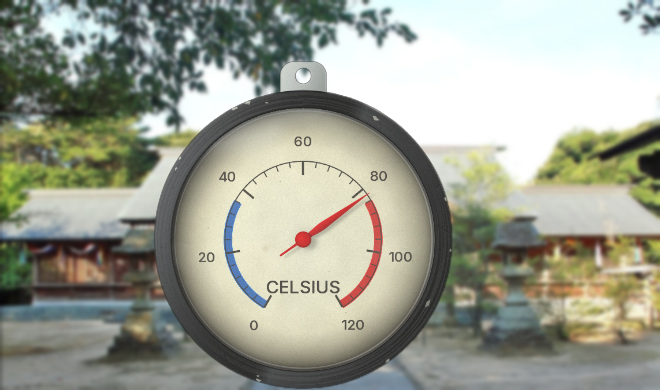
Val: 82 °C
